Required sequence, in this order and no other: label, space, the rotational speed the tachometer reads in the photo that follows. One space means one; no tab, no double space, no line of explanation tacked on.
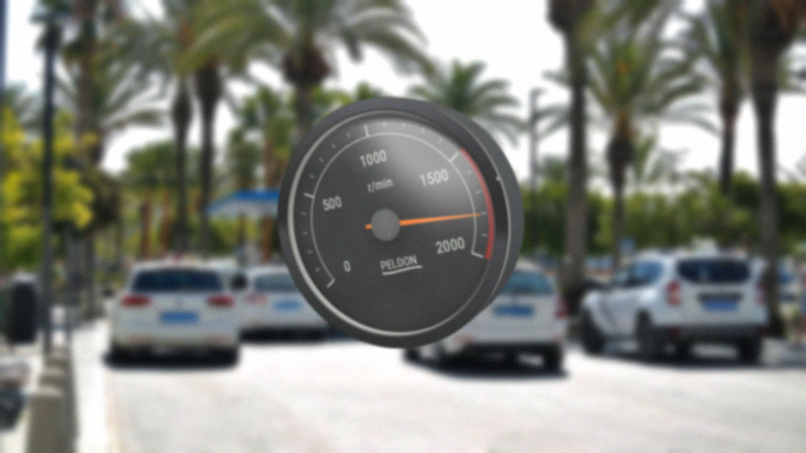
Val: 1800 rpm
